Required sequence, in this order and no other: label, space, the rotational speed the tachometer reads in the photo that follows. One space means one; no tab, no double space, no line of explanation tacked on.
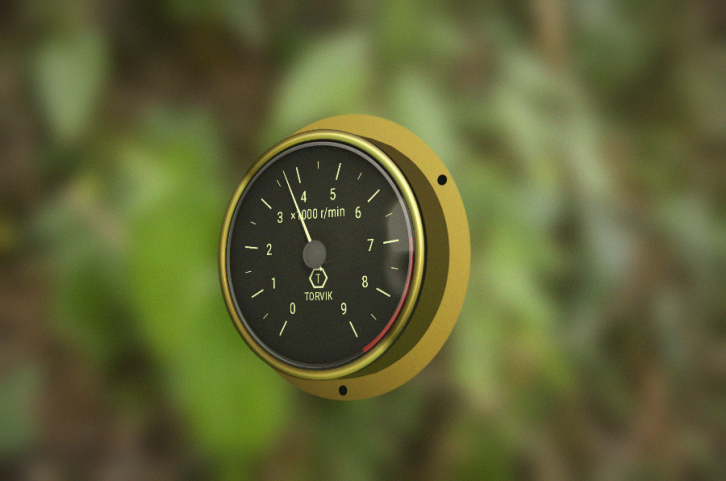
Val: 3750 rpm
